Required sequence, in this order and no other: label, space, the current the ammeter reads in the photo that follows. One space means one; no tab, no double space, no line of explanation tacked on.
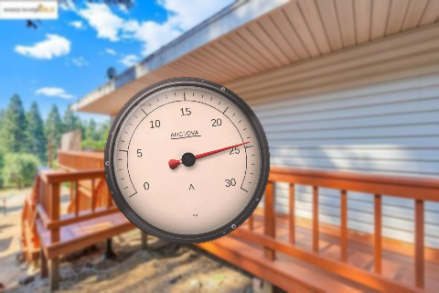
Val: 24.5 A
